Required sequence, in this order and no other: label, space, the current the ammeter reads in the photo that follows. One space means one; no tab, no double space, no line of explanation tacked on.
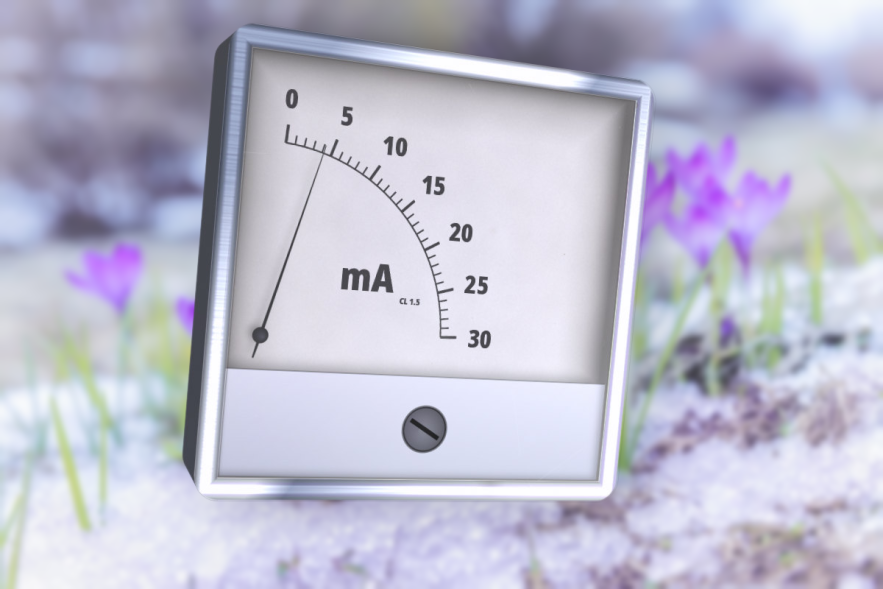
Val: 4 mA
